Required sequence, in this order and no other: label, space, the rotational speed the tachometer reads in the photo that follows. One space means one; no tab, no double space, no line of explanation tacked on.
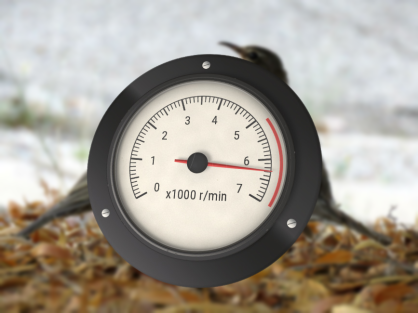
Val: 6300 rpm
